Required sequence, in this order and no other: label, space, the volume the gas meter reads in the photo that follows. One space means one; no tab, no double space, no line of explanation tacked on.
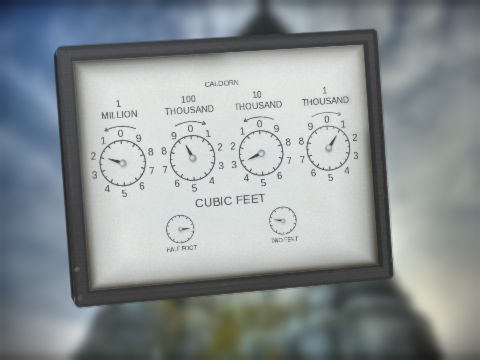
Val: 193100 ft³
